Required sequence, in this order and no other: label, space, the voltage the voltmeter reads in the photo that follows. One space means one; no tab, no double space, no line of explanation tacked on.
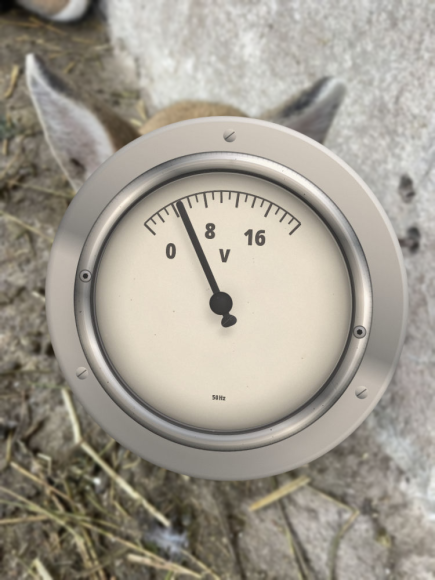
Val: 5 V
